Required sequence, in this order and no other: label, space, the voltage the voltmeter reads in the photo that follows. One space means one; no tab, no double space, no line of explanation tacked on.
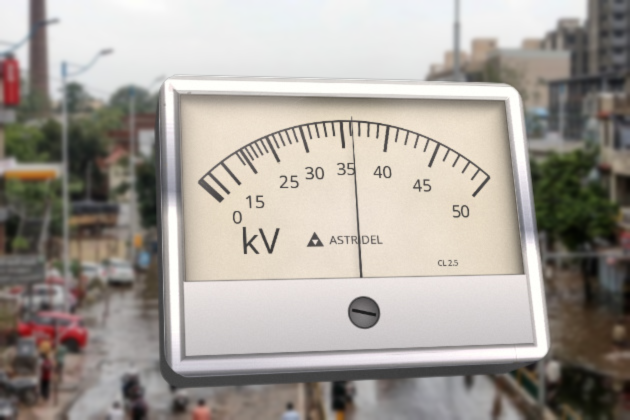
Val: 36 kV
